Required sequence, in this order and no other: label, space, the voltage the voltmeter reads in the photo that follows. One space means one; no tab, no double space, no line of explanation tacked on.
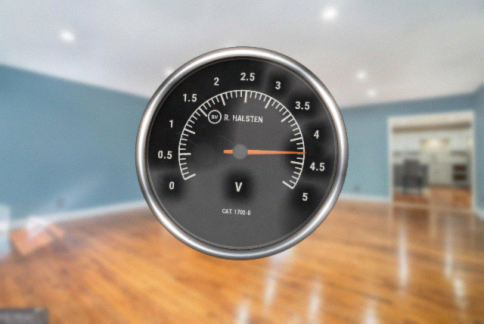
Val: 4.3 V
